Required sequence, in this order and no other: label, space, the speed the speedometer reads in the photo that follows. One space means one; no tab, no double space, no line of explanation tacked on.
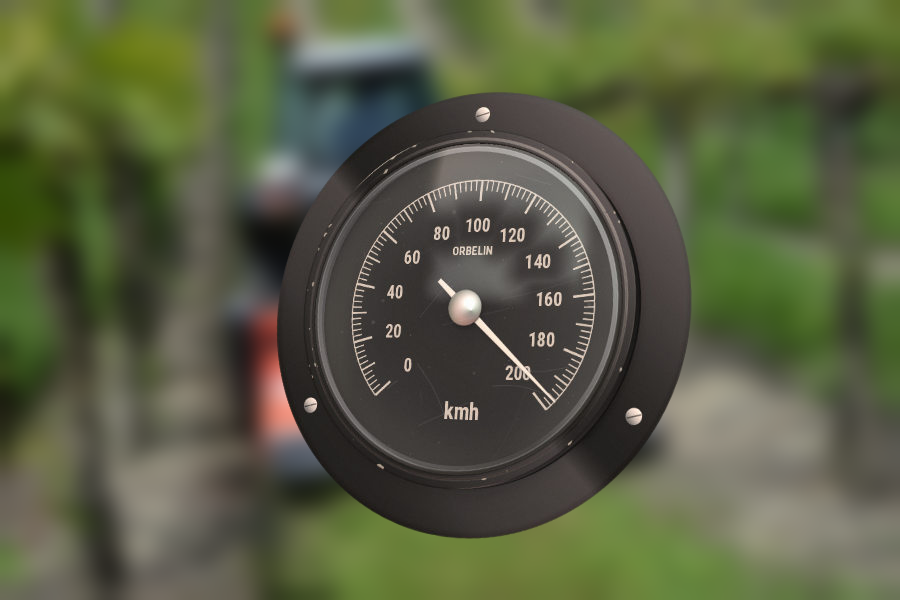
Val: 196 km/h
